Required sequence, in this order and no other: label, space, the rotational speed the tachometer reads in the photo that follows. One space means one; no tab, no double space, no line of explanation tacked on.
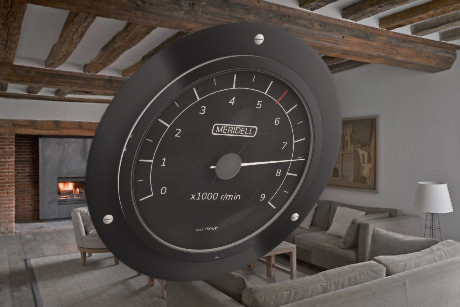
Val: 7500 rpm
